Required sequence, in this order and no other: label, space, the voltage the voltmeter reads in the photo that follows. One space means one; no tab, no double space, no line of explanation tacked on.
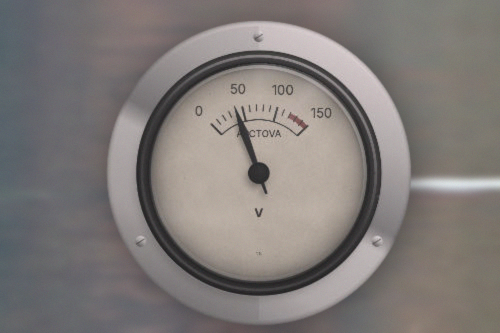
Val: 40 V
